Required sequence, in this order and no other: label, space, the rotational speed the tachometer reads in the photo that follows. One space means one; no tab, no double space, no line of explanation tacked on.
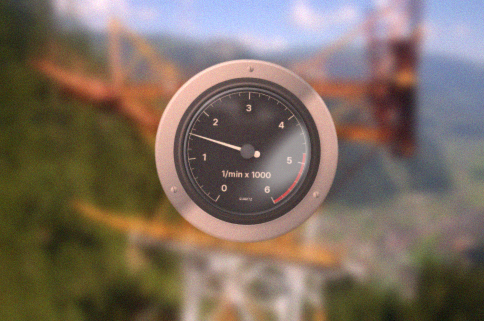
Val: 1500 rpm
